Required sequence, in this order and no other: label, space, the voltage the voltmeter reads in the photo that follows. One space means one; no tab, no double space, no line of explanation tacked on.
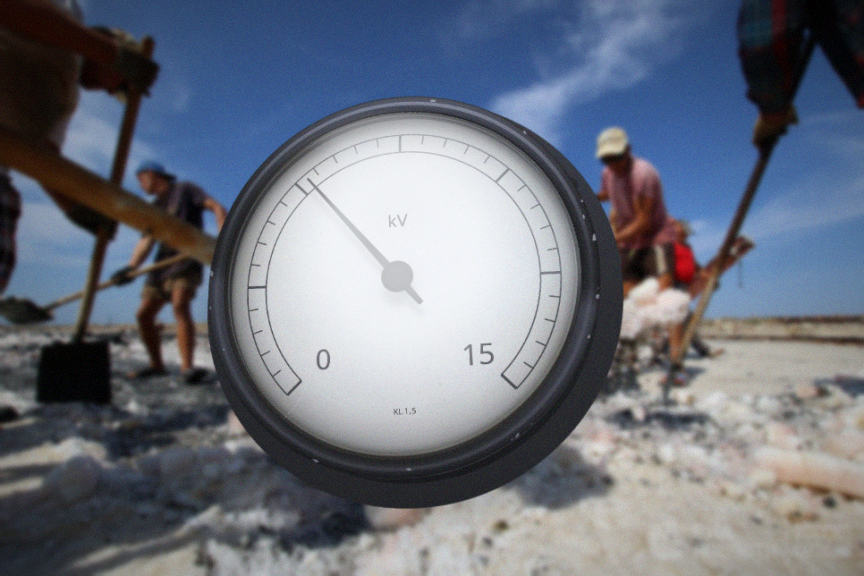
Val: 5.25 kV
